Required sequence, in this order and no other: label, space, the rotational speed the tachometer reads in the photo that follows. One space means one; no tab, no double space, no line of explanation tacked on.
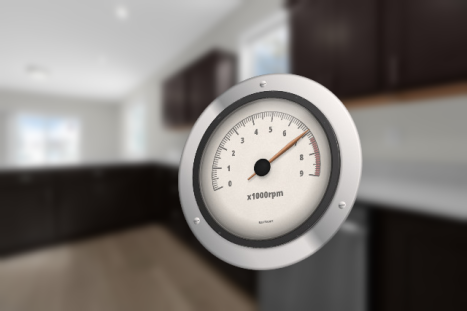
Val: 7000 rpm
